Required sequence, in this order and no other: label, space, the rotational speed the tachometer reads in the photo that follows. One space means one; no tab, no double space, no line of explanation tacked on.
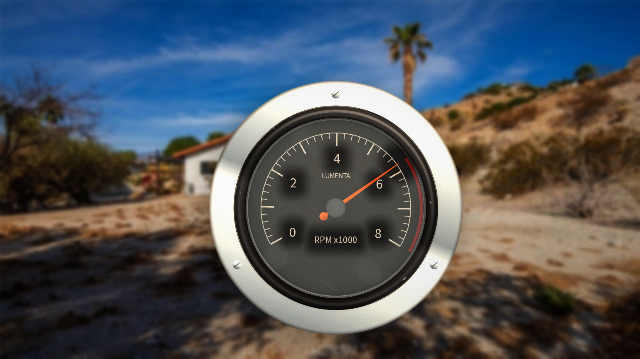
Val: 5800 rpm
